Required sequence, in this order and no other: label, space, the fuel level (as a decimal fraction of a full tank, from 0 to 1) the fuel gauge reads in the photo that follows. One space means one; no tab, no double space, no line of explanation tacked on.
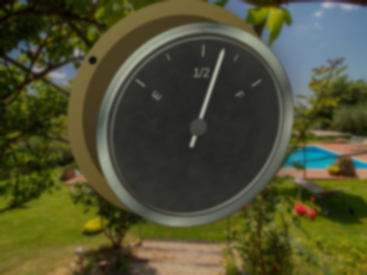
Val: 0.625
